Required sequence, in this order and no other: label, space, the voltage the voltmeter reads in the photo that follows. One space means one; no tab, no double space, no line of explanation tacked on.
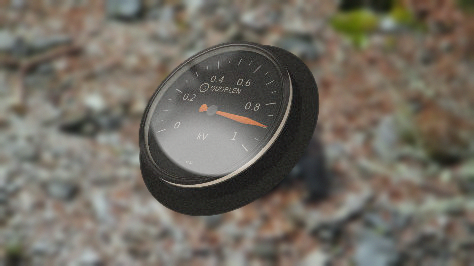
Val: 0.9 kV
